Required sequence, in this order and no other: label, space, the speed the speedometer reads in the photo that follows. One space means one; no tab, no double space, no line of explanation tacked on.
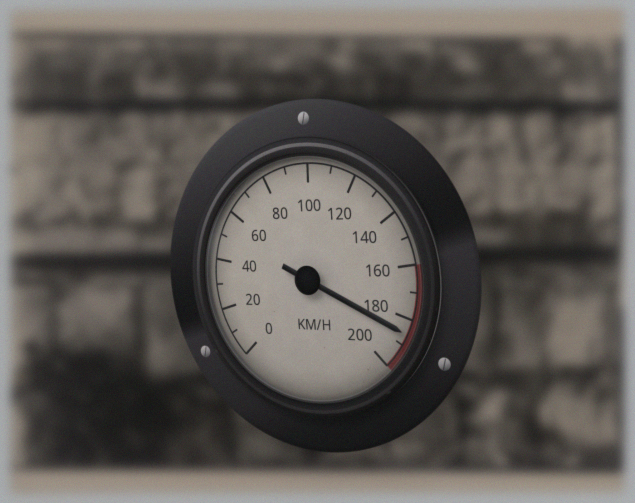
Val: 185 km/h
